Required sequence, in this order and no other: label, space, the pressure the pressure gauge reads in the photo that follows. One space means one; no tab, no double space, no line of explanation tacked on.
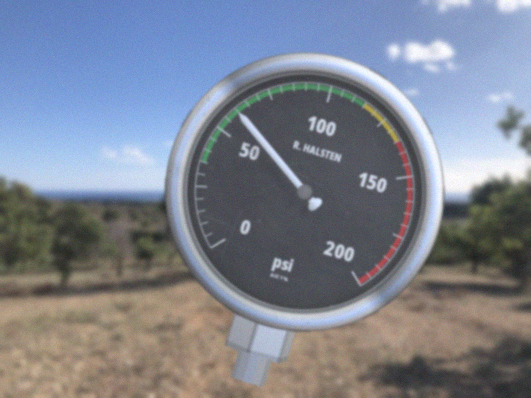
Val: 60 psi
